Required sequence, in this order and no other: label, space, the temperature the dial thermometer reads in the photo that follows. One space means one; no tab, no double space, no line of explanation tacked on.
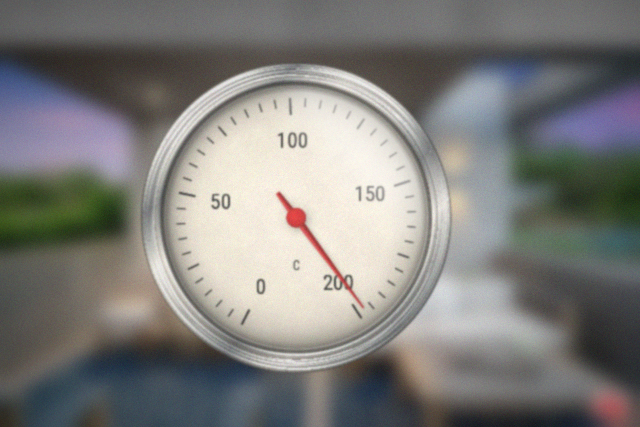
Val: 197.5 °C
